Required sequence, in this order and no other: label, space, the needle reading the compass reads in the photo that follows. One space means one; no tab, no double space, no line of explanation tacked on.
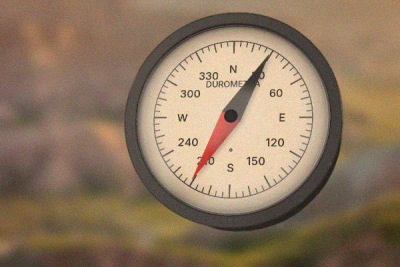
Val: 210 °
